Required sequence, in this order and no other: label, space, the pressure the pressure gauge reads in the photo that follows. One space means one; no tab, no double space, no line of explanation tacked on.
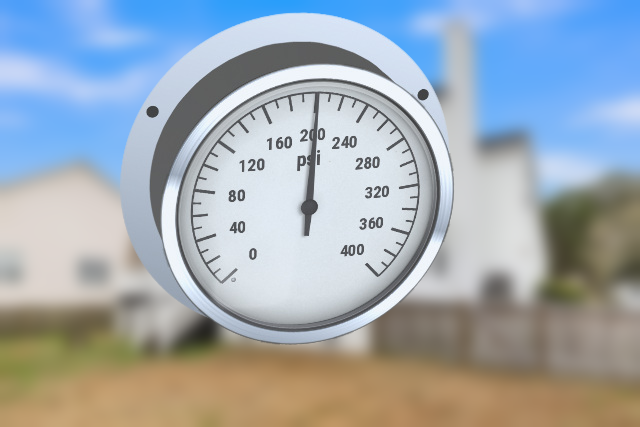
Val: 200 psi
